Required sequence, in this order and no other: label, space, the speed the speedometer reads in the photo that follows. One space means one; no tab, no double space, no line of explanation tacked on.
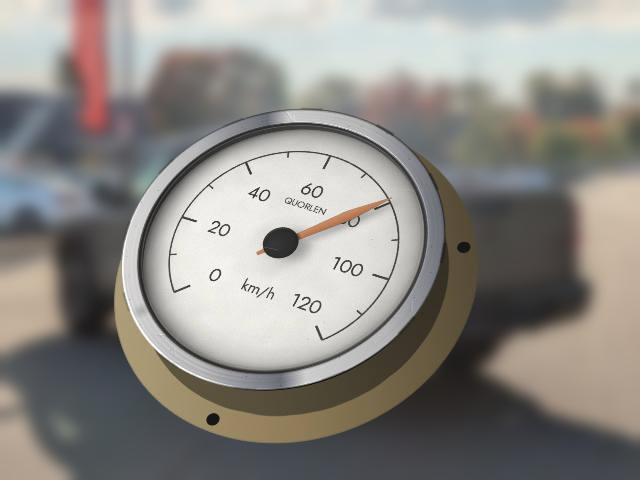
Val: 80 km/h
